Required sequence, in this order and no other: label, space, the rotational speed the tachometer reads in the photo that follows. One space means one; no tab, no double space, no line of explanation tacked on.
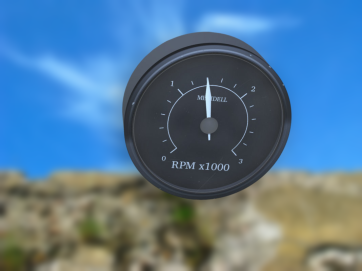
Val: 1400 rpm
